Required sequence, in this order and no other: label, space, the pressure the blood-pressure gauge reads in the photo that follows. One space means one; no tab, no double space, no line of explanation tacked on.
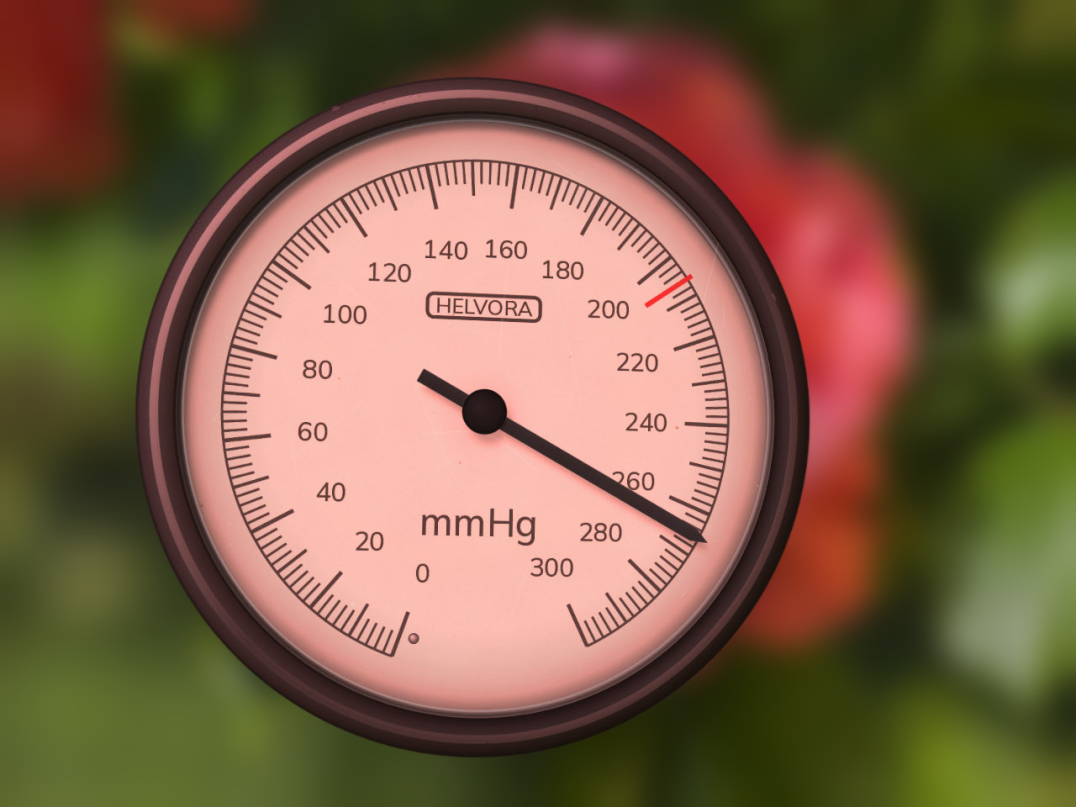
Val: 266 mmHg
